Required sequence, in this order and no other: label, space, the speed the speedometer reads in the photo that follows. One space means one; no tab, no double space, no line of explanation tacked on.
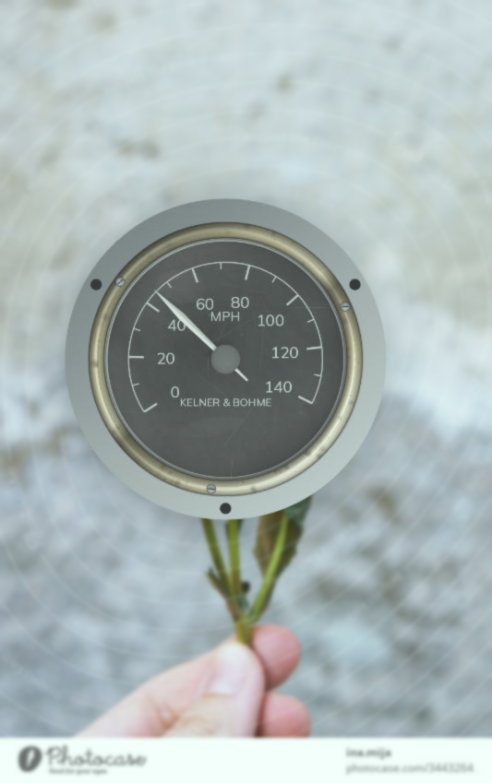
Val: 45 mph
